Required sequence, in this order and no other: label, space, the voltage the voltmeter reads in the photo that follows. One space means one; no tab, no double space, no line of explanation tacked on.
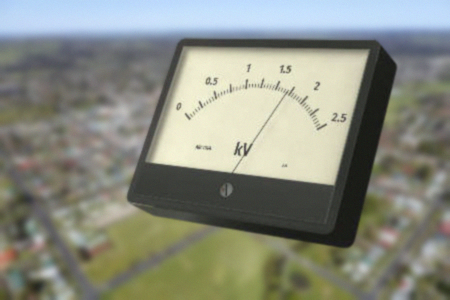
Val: 1.75 kV
